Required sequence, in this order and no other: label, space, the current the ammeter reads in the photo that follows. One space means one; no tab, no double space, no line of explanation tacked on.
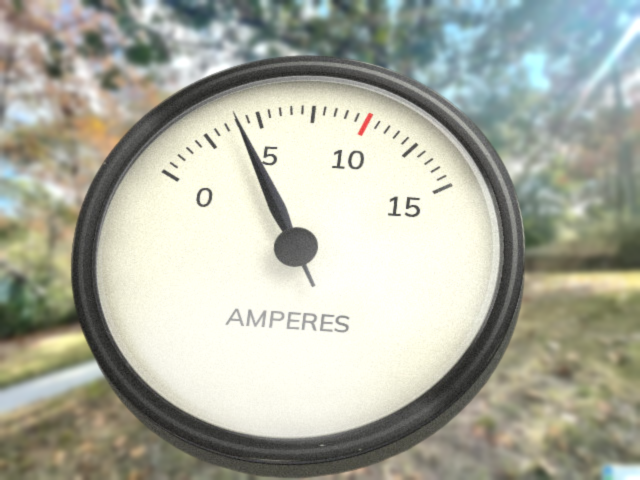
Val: 4 A
